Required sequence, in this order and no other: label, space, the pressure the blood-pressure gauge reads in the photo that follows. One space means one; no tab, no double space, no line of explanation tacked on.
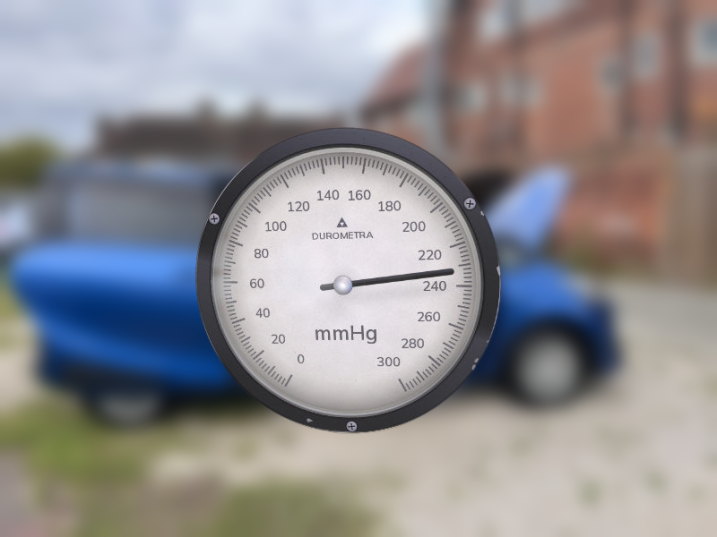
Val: 232 mmHg
